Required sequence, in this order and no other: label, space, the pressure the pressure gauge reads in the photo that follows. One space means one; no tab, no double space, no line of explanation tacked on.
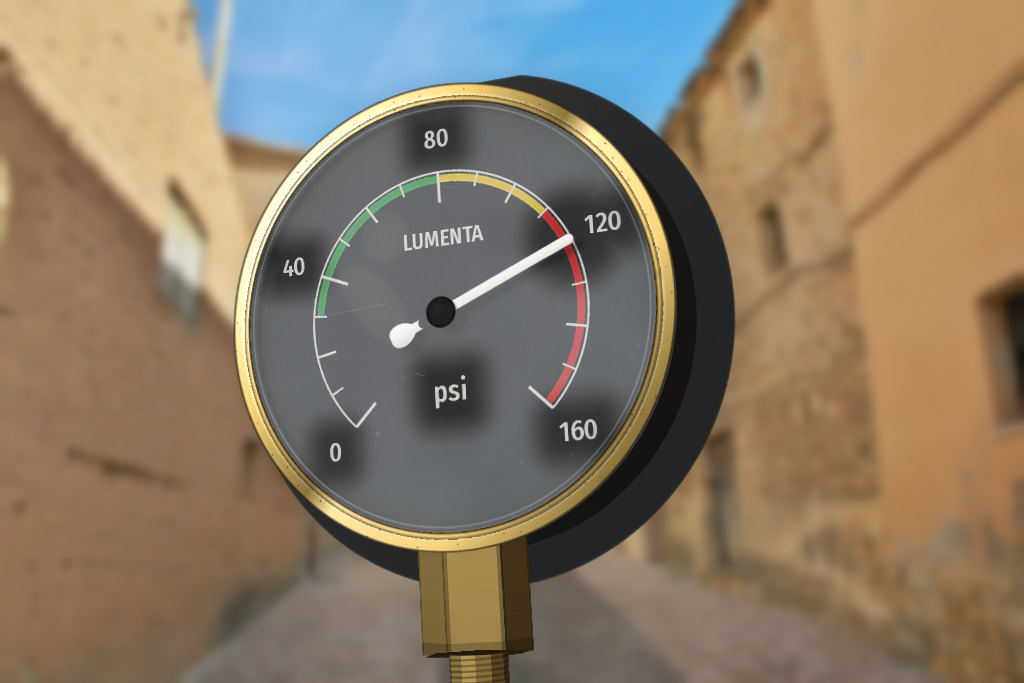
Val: 120 psi
